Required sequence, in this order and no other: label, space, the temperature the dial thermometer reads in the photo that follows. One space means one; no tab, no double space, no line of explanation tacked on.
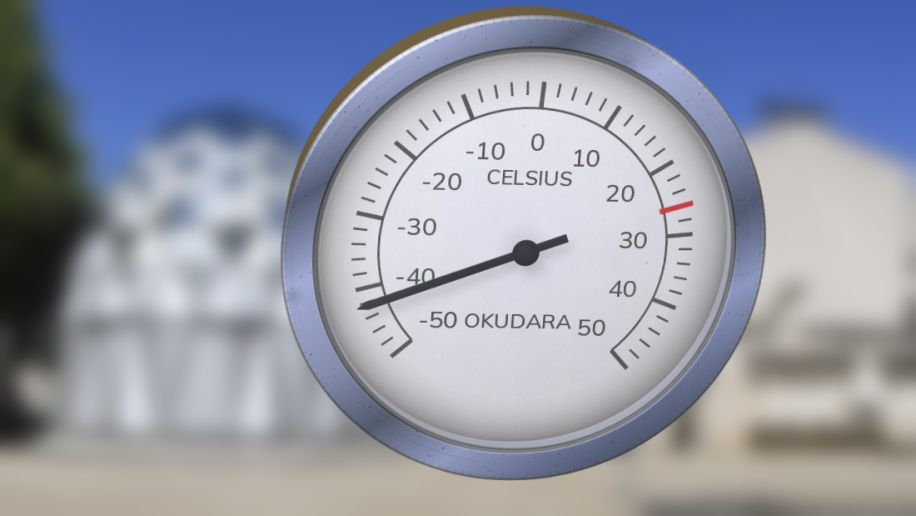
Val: -42 °C
